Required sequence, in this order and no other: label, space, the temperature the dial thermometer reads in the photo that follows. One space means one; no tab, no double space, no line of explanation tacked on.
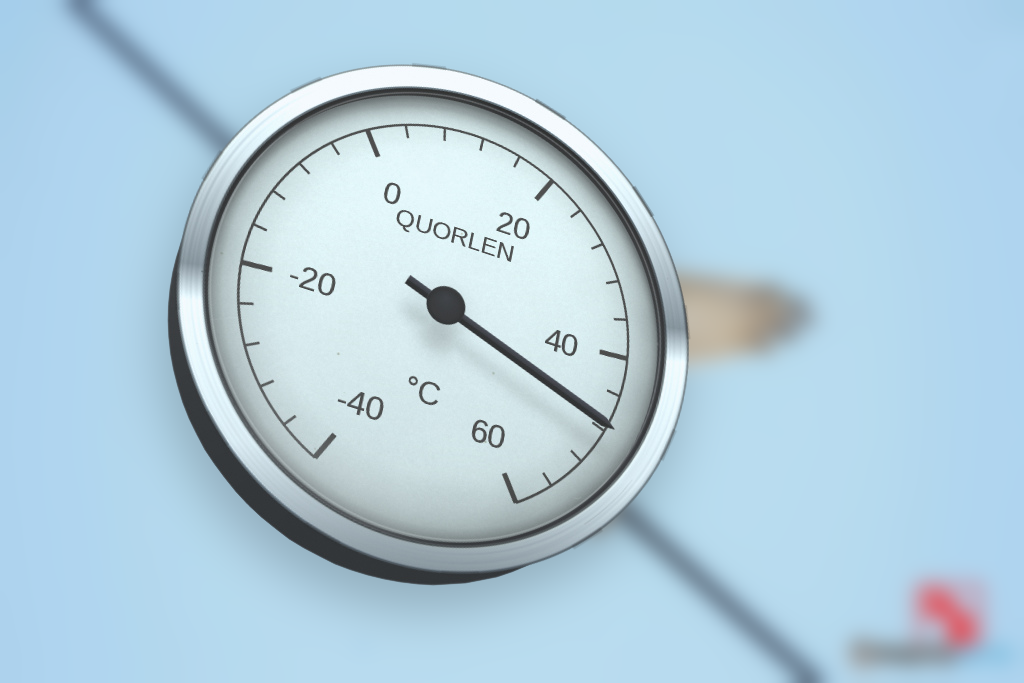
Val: 48 °C
